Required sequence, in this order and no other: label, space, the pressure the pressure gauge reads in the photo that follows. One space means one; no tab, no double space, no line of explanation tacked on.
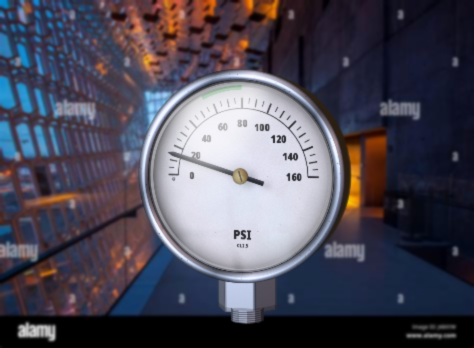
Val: 15 psi
